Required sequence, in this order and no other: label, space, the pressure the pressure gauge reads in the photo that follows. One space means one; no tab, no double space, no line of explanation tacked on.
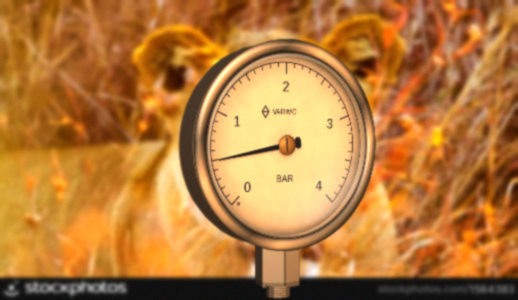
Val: 0.5 bar
